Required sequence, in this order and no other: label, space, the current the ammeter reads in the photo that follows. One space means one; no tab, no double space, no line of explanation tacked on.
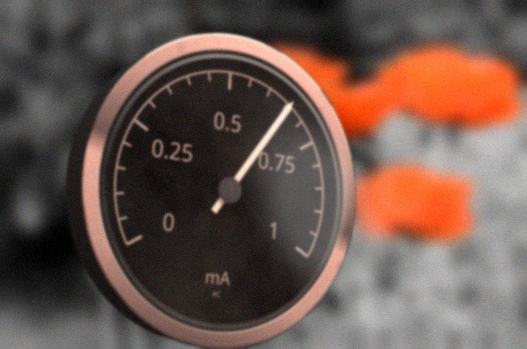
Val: 0.65 mA
